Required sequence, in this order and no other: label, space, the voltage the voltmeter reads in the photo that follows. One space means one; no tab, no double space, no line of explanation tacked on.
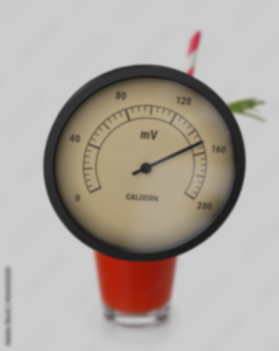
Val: 150 mV
